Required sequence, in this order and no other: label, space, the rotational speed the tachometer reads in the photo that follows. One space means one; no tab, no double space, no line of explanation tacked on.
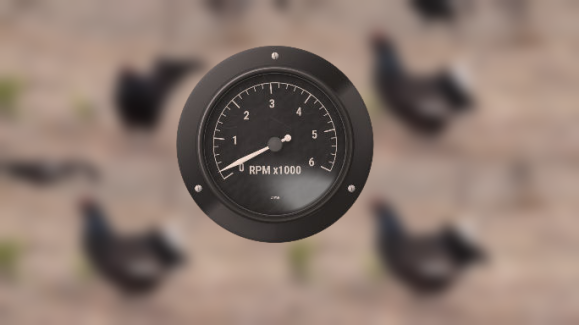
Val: 200 rpm
